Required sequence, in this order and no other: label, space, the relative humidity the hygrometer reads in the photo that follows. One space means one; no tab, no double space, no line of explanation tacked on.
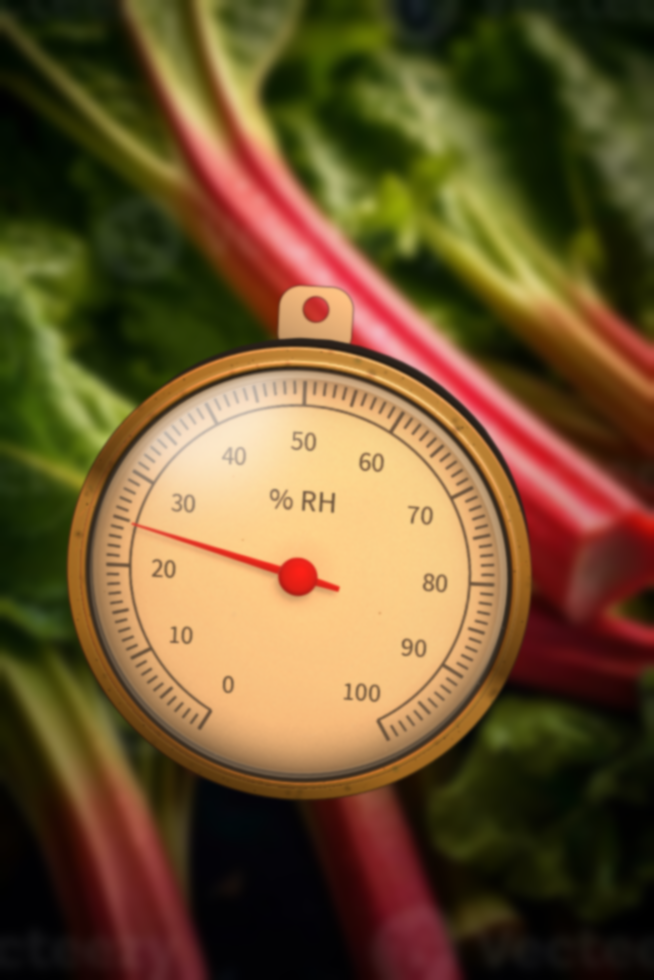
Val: 25 %
